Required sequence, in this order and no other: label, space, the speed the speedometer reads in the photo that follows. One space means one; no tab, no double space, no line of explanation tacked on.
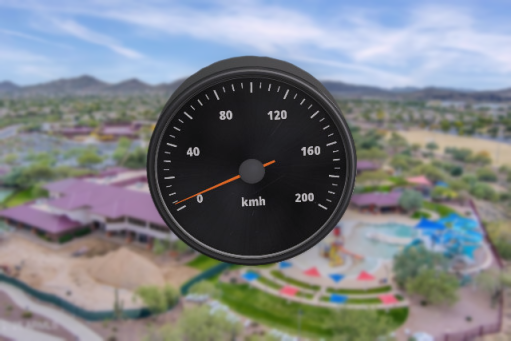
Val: 5 km/h
